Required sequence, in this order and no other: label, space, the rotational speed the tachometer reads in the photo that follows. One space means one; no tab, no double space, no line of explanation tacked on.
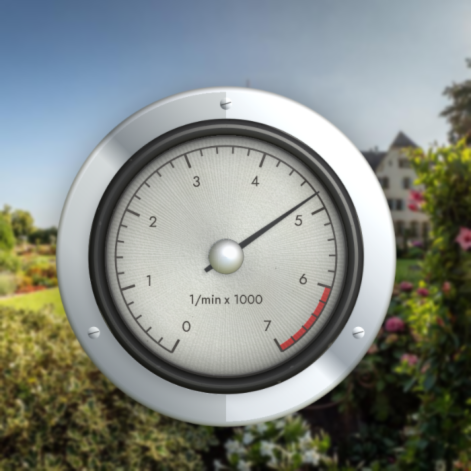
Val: 4800 rpm
